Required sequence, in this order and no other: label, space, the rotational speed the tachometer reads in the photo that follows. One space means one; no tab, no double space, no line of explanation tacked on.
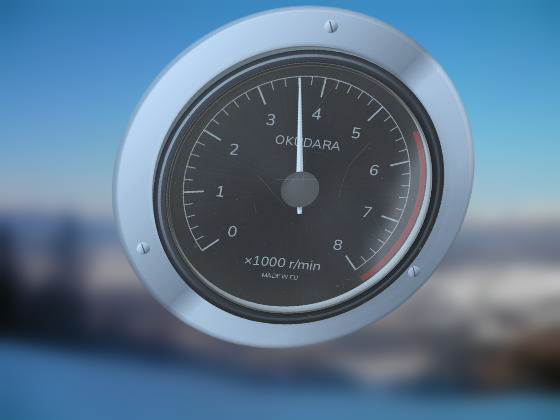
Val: 3600 rpm
